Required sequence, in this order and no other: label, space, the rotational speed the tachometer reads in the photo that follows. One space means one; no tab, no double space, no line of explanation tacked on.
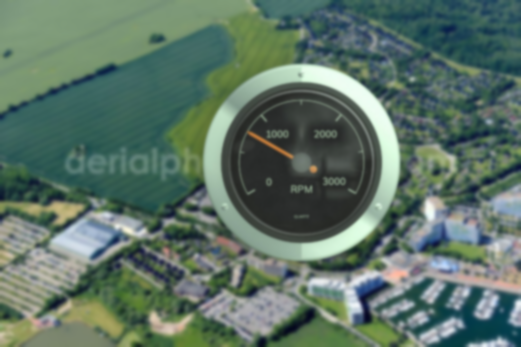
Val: 750 rpm
